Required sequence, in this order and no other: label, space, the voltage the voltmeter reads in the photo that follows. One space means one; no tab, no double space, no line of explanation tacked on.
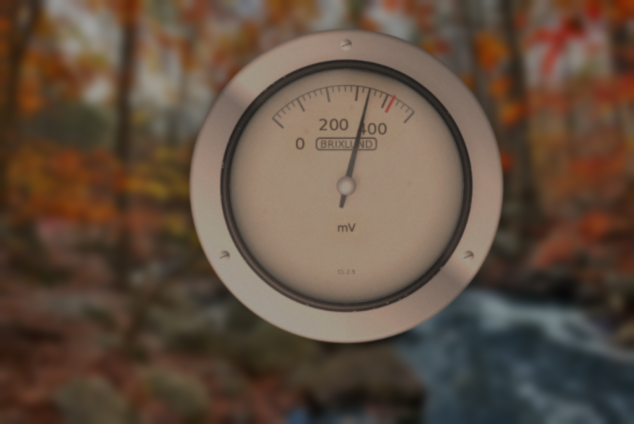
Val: 340 mV
